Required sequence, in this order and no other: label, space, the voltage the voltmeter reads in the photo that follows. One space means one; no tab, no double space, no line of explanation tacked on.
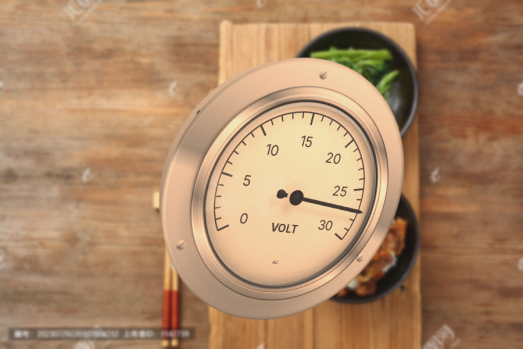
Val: 27 V
